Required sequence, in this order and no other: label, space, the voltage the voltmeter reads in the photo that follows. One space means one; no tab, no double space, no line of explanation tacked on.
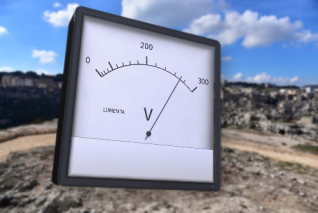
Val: 270 V
